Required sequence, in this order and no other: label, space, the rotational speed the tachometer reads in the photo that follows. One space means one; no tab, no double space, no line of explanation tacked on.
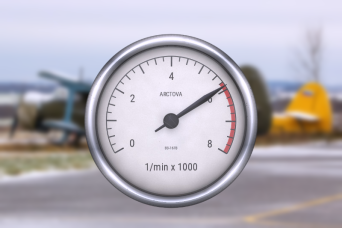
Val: 5875 rpm
